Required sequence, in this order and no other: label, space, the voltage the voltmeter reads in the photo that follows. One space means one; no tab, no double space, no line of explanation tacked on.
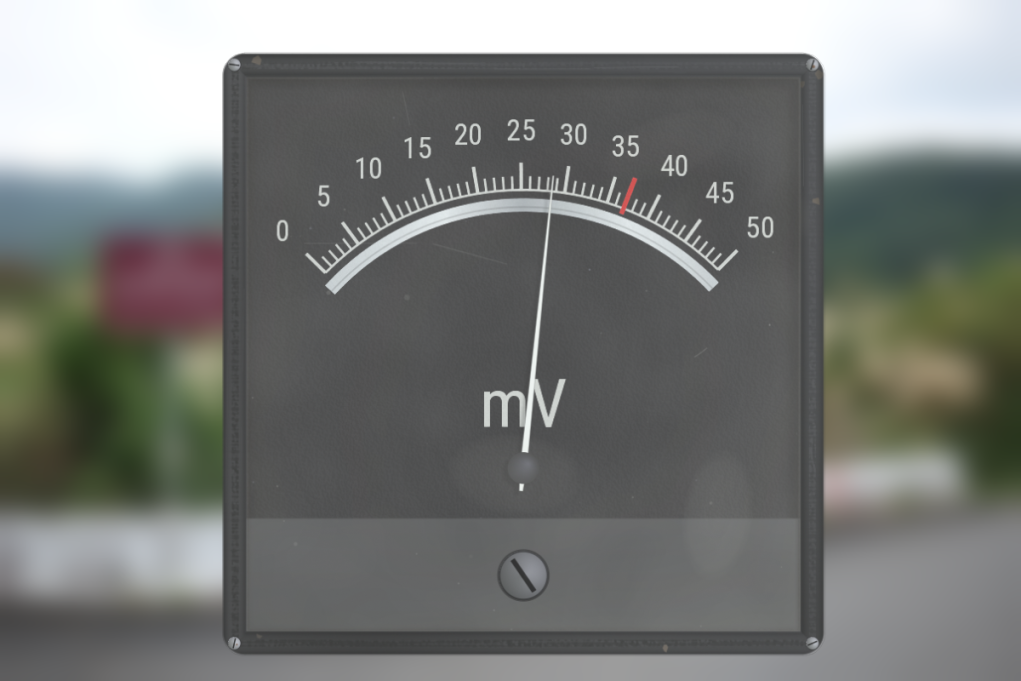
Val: 28.5 mV
